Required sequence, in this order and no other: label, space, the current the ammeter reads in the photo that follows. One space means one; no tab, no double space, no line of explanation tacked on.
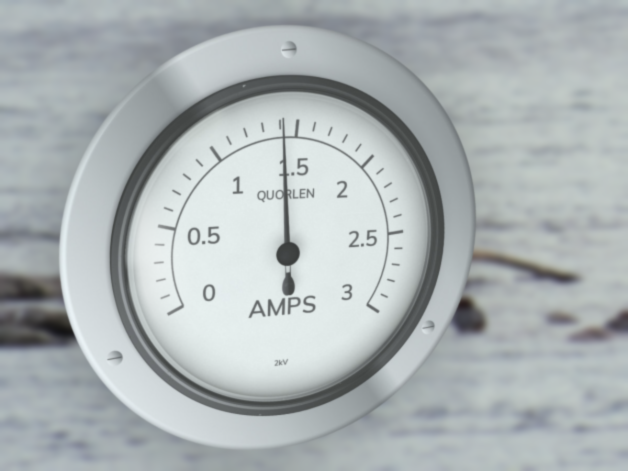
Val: 1.4 A
